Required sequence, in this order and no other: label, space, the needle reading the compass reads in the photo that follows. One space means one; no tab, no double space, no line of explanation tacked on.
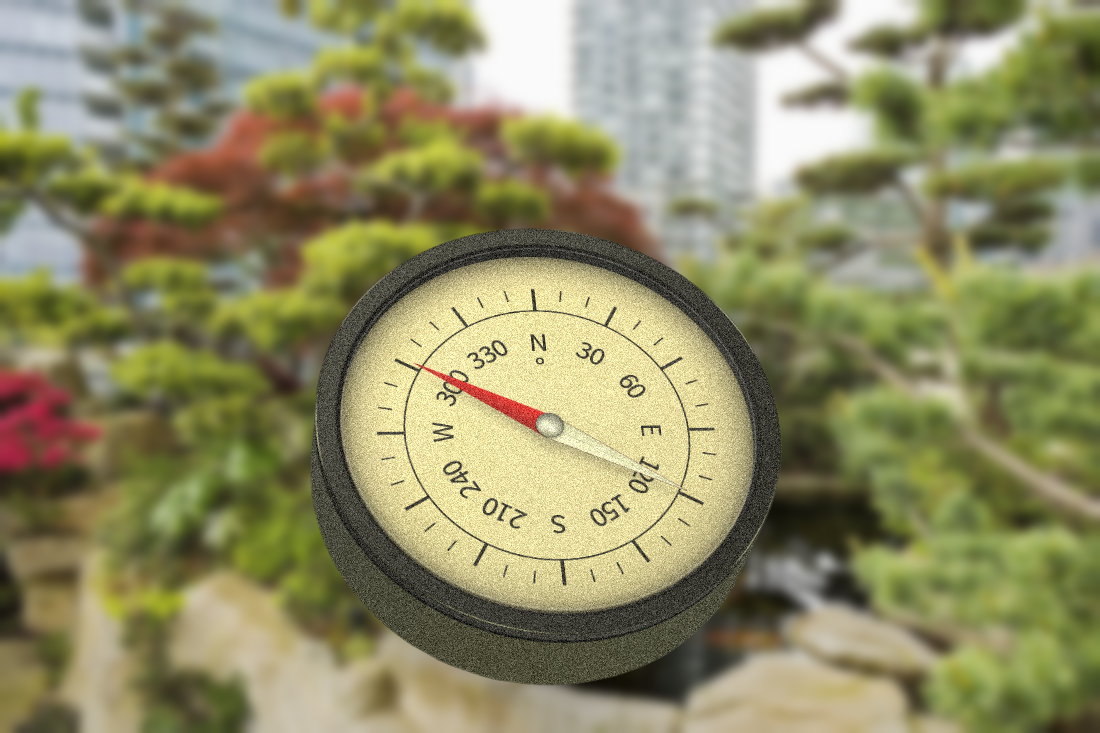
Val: 300 °
